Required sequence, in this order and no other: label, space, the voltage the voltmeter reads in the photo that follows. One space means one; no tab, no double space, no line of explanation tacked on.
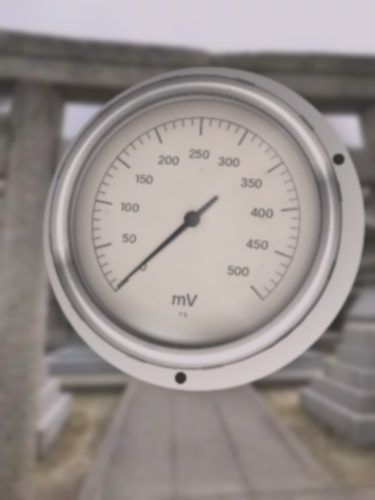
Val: 0 mV
